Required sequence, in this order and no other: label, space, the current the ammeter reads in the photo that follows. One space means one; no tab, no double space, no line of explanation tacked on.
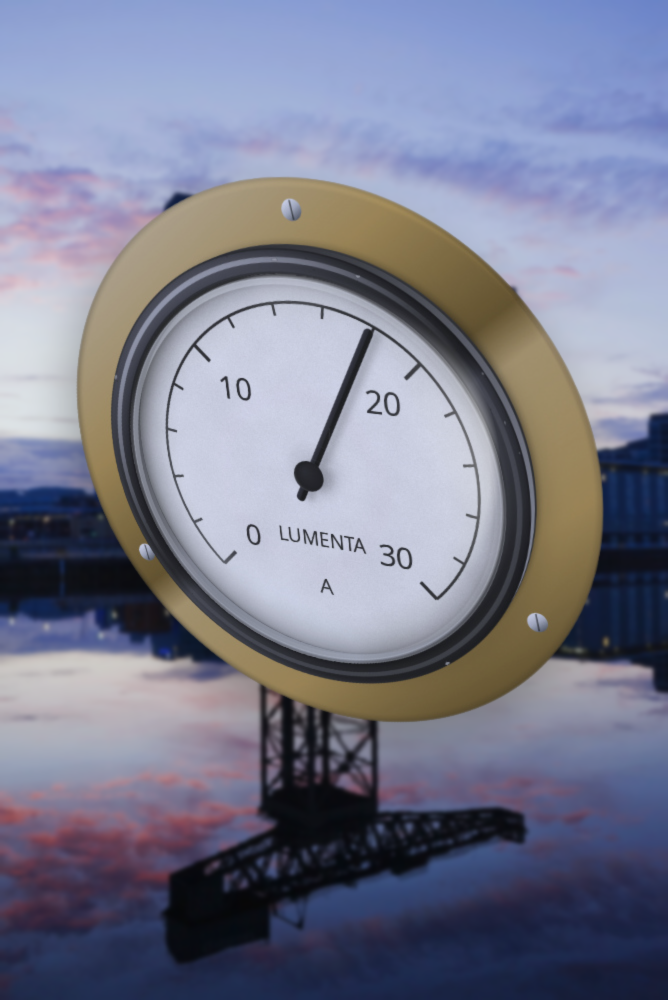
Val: 18 A
